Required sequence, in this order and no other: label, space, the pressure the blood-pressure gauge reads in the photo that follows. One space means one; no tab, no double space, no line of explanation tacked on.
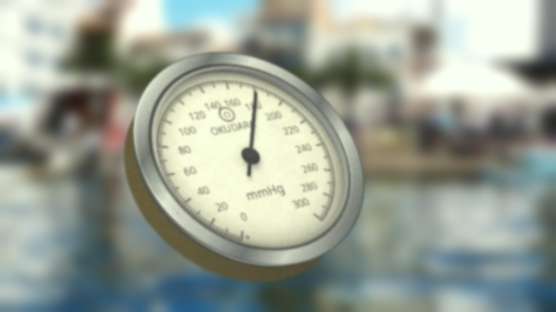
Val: 180 mmHg
